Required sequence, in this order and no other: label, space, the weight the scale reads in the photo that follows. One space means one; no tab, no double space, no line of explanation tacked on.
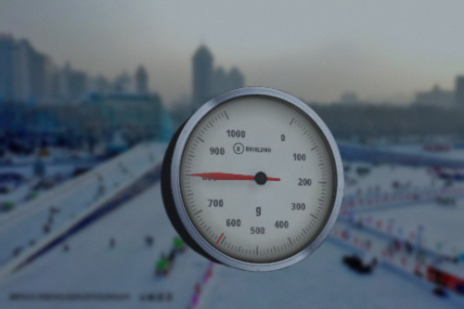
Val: 800 g
